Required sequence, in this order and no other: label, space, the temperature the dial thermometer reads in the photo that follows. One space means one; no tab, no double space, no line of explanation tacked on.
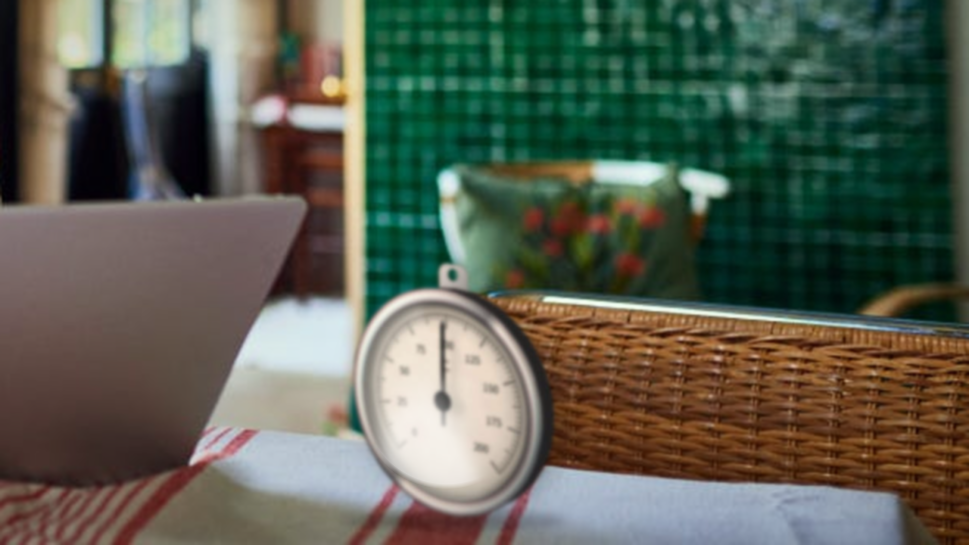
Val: 100 °C
